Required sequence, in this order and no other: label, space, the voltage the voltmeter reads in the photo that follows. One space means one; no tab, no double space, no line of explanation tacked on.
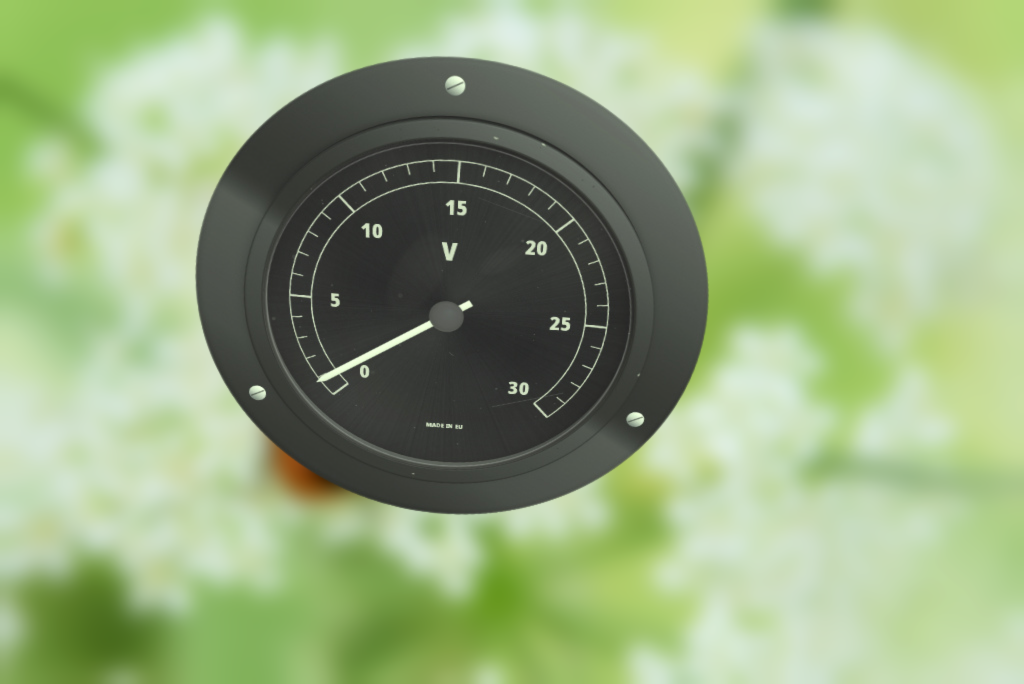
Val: 1 V
